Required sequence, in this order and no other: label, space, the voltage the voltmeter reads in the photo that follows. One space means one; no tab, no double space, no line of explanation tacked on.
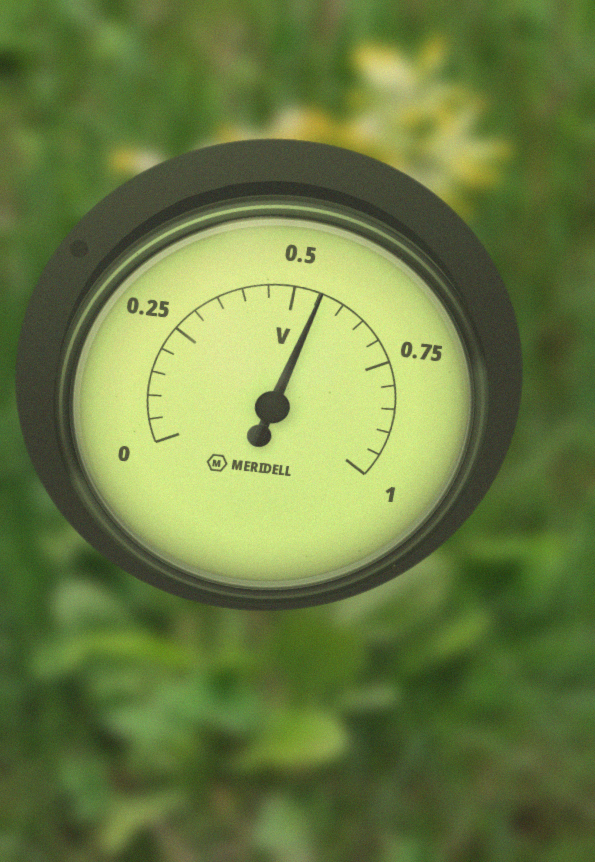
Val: 0.55 V
